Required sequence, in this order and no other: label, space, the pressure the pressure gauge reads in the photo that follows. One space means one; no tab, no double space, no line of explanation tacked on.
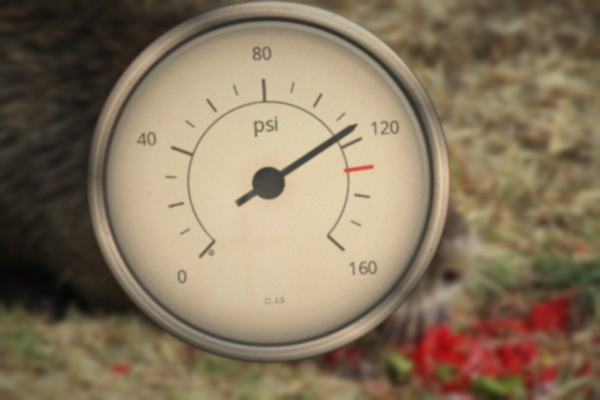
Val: 115 psi
